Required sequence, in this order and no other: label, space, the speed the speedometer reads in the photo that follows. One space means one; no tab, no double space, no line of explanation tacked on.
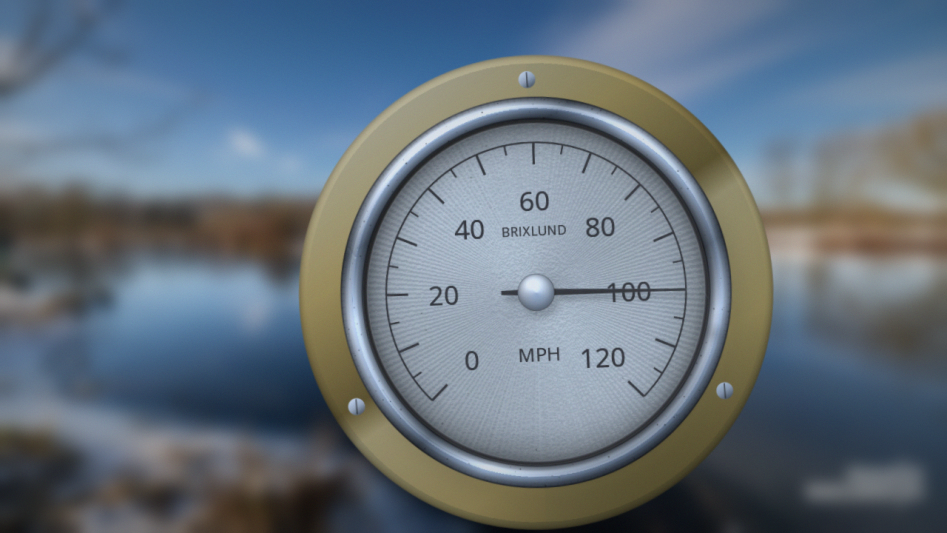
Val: 100 mph
